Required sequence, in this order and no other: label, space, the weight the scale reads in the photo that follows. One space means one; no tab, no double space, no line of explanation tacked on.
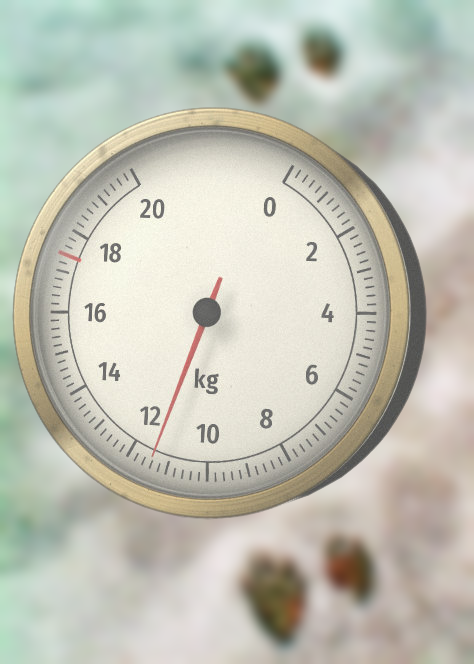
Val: 11.4 kg
